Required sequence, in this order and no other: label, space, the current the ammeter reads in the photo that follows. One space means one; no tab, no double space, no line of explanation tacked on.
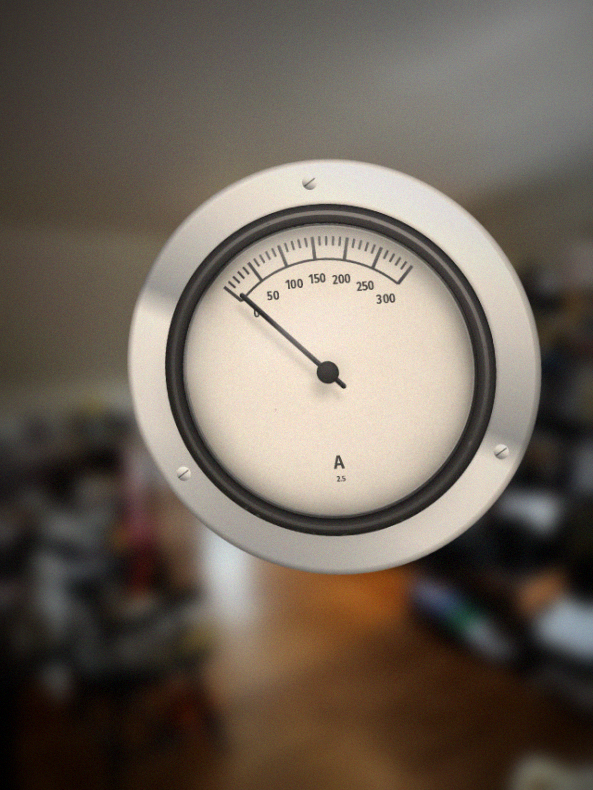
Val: 10 A
